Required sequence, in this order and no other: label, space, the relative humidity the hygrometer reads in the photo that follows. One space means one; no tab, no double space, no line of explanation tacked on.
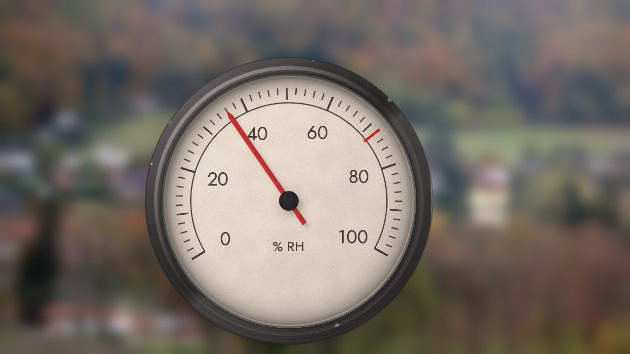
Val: 36 %
